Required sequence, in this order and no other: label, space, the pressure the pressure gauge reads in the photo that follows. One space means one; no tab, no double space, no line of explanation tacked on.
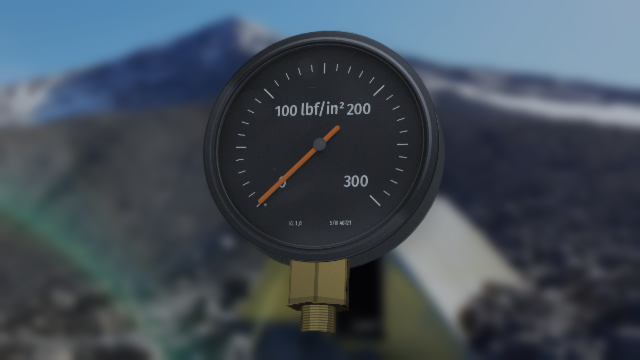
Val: 0 psi
